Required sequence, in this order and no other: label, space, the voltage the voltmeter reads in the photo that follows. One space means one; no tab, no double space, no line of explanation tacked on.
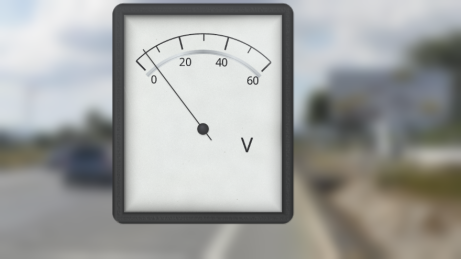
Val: 5 V
